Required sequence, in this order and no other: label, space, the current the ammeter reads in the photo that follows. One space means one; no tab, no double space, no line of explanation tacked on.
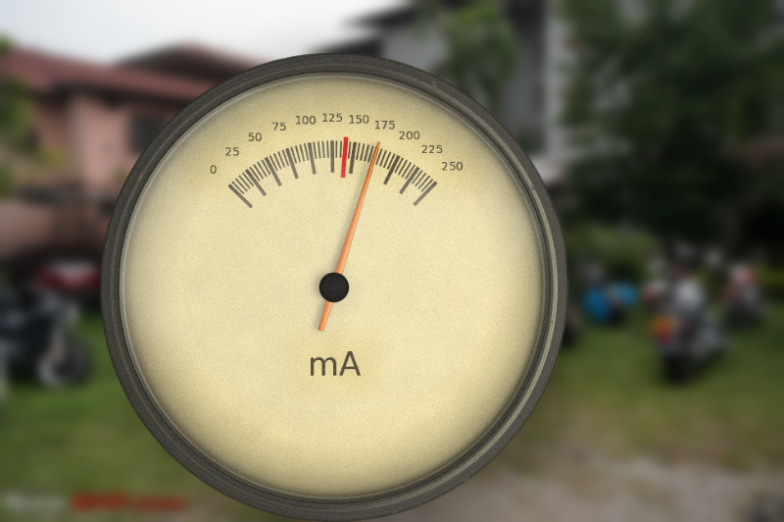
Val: 175 mA
